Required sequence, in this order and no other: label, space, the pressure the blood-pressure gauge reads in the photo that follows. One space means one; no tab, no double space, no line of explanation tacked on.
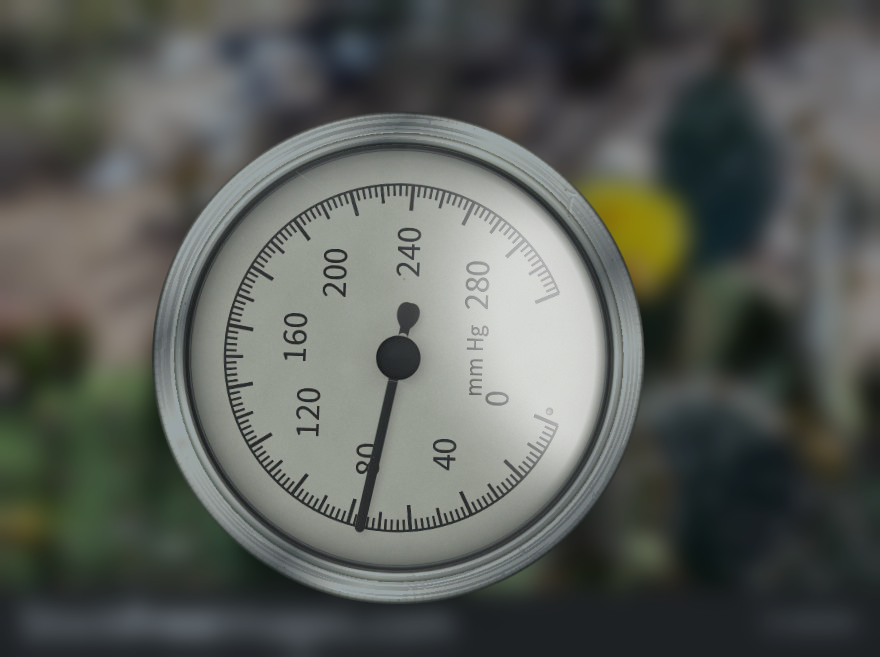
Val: 76 mmHg
